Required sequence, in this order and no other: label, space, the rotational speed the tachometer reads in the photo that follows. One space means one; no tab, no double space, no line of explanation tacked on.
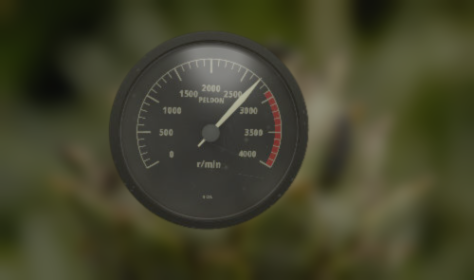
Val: 2700 rpm
